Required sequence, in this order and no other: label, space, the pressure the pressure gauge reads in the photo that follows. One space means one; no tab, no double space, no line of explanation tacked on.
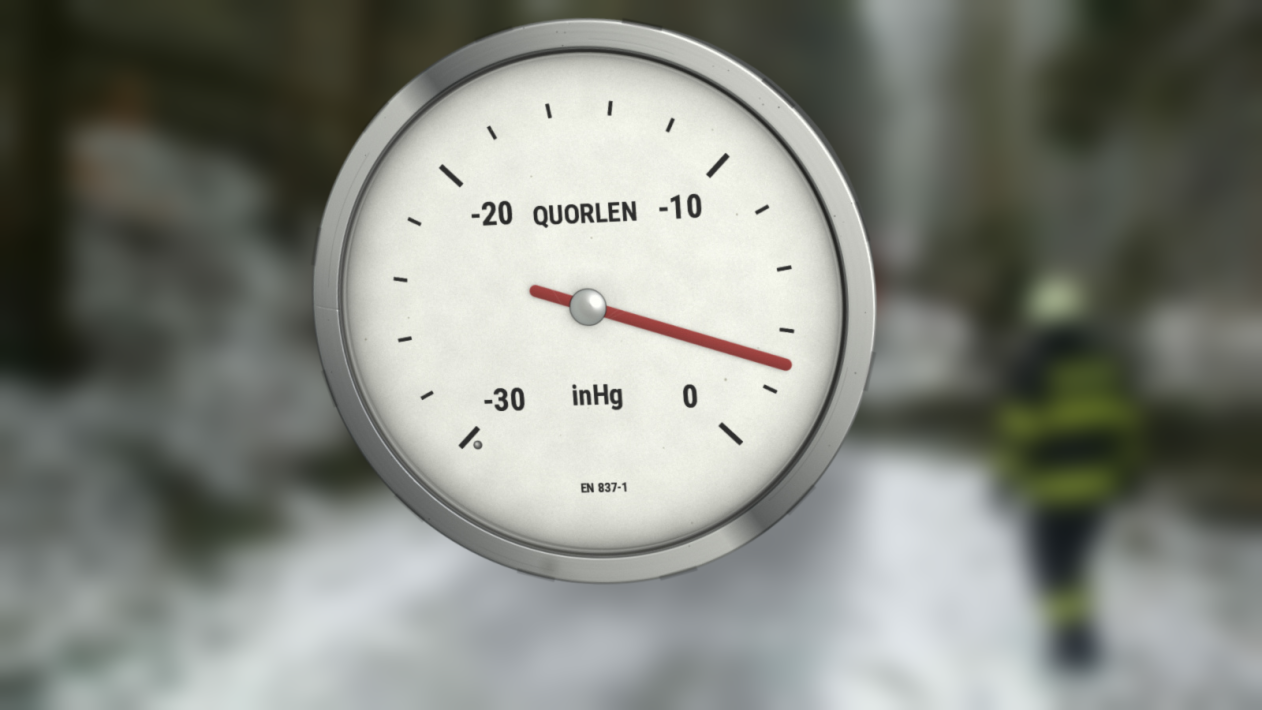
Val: -3 inHg
